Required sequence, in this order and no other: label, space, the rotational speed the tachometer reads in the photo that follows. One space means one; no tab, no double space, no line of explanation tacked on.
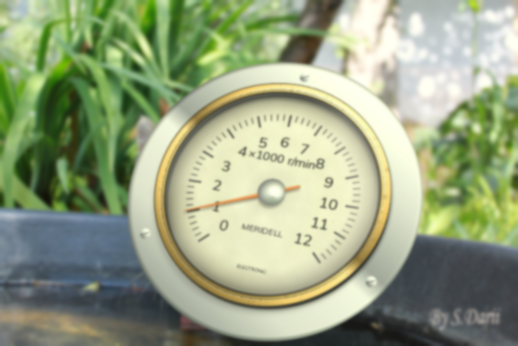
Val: 1000 rpm
